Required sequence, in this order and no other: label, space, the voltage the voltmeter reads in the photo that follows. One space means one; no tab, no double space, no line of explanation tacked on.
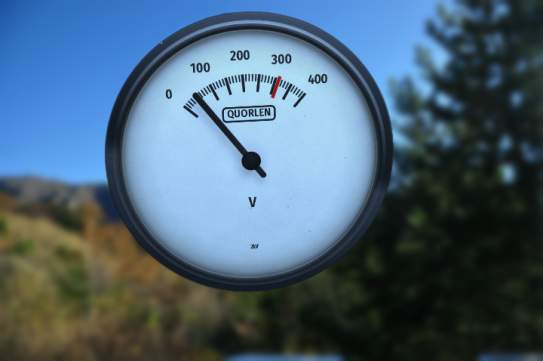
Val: 50 V
